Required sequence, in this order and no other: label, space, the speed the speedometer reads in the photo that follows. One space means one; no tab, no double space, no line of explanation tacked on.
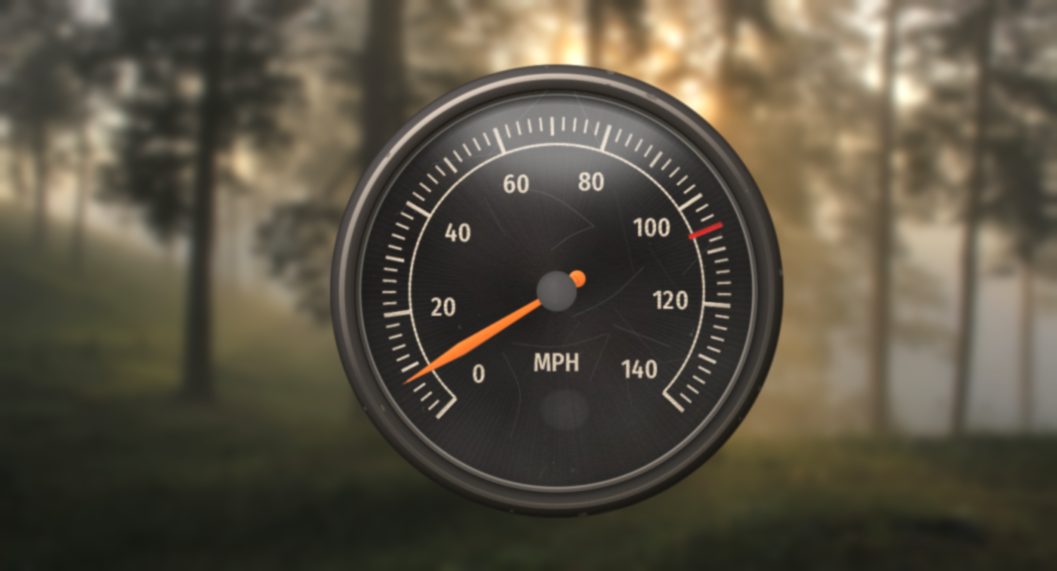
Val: 8 mph
